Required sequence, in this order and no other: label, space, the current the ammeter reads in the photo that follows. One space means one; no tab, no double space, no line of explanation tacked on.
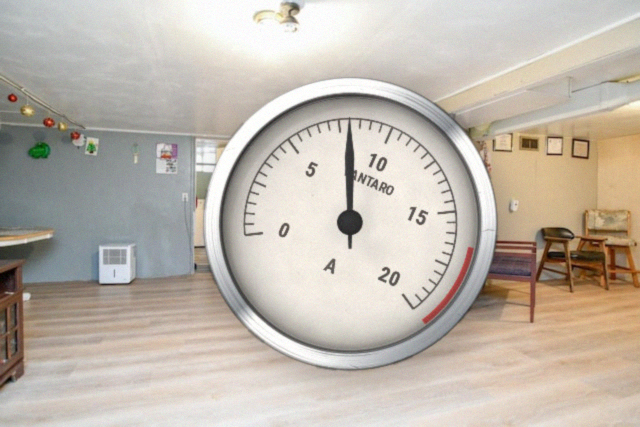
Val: 8 A
